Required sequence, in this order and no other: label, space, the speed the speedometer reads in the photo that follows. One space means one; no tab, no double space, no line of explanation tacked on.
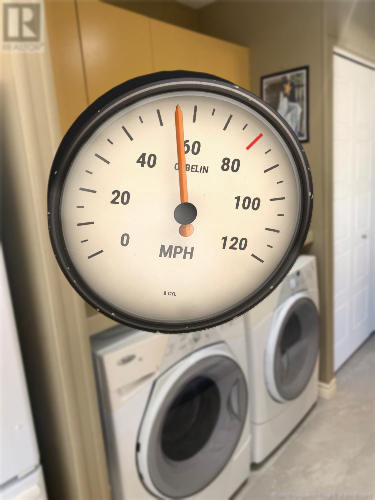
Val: 55 mph
